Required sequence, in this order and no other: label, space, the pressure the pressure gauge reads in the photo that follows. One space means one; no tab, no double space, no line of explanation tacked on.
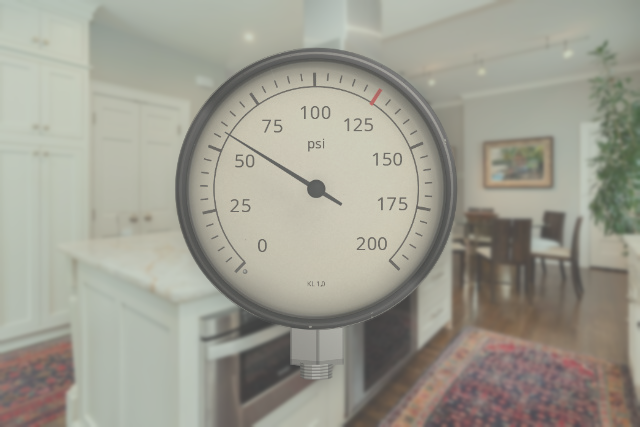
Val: 57.5 psi
